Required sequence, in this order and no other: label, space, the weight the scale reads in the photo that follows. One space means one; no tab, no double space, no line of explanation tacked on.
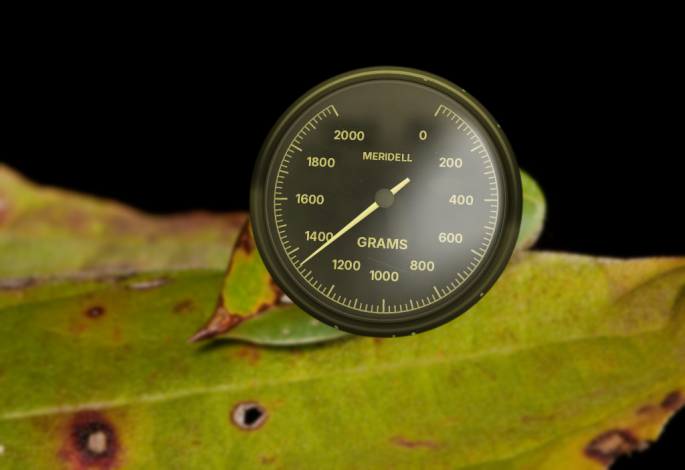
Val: 1340 g
